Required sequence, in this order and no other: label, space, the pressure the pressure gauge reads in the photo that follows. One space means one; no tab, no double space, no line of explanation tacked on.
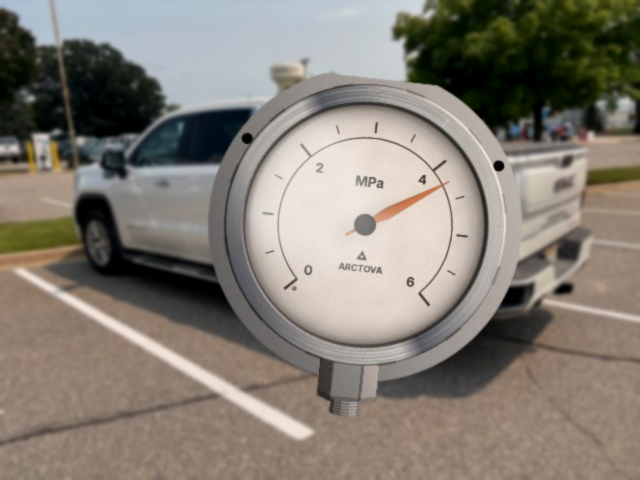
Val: 4.25 MPa
